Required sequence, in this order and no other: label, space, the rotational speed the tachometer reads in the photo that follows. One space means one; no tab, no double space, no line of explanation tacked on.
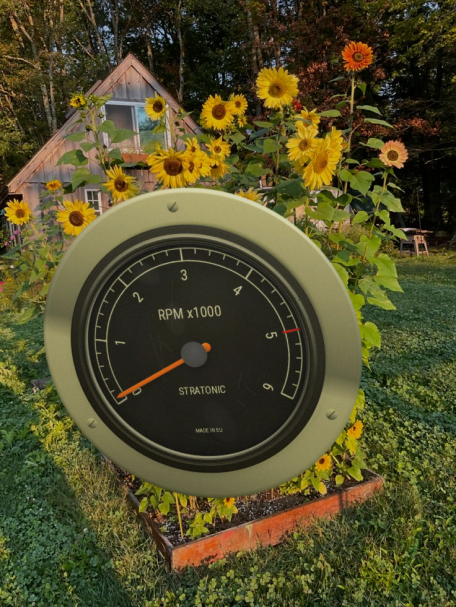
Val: 100 rpm
